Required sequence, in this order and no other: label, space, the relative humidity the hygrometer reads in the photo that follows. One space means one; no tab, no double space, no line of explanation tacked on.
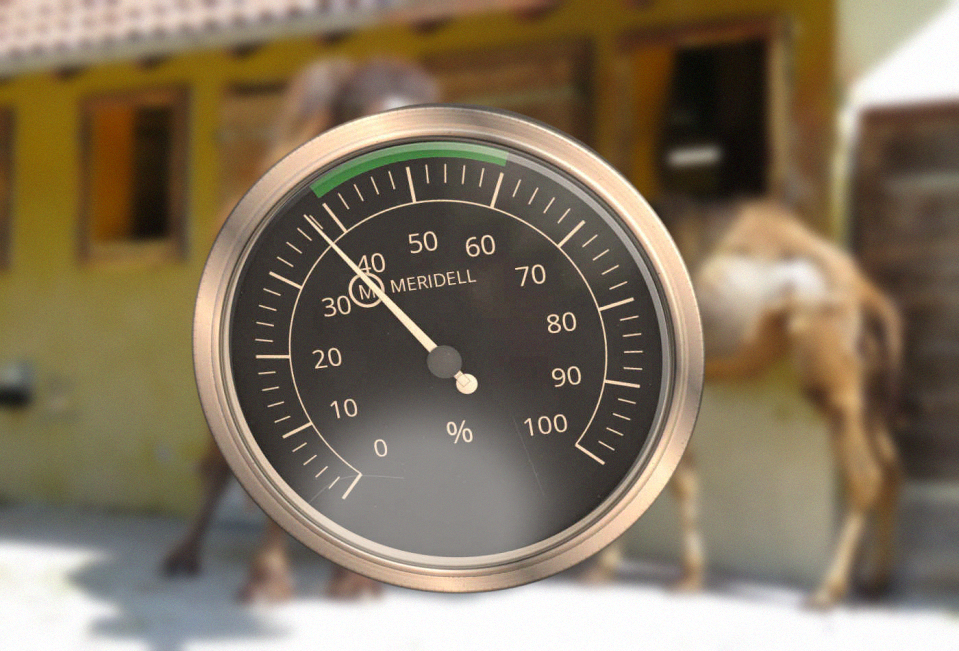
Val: 38 %
